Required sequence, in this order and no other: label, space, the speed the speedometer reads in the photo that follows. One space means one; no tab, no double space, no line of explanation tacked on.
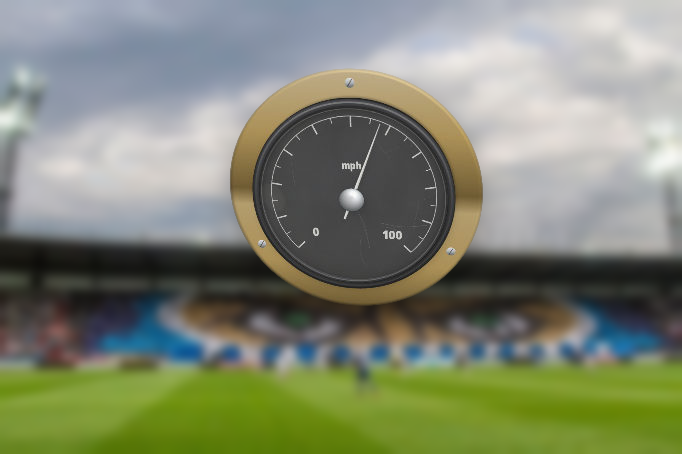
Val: 57.5 mph
